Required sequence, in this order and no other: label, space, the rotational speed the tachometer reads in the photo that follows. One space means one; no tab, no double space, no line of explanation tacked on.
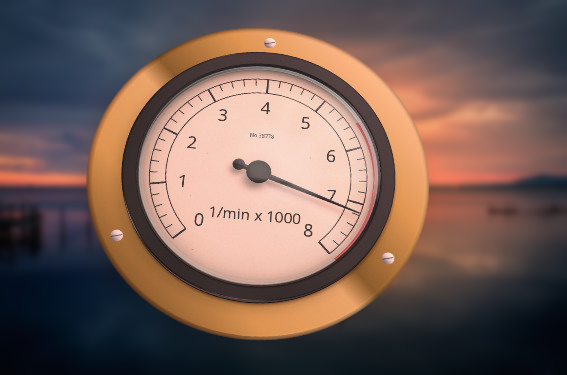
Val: 7200 rpm
